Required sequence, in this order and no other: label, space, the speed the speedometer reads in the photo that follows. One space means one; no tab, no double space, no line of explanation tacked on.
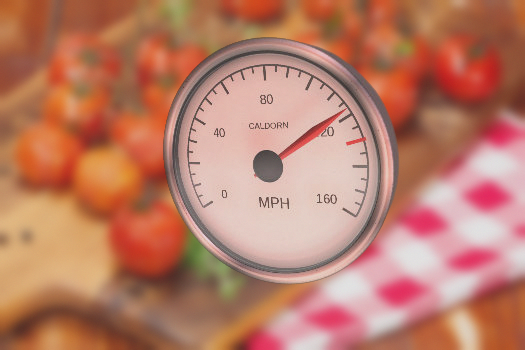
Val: 117.5 mph
